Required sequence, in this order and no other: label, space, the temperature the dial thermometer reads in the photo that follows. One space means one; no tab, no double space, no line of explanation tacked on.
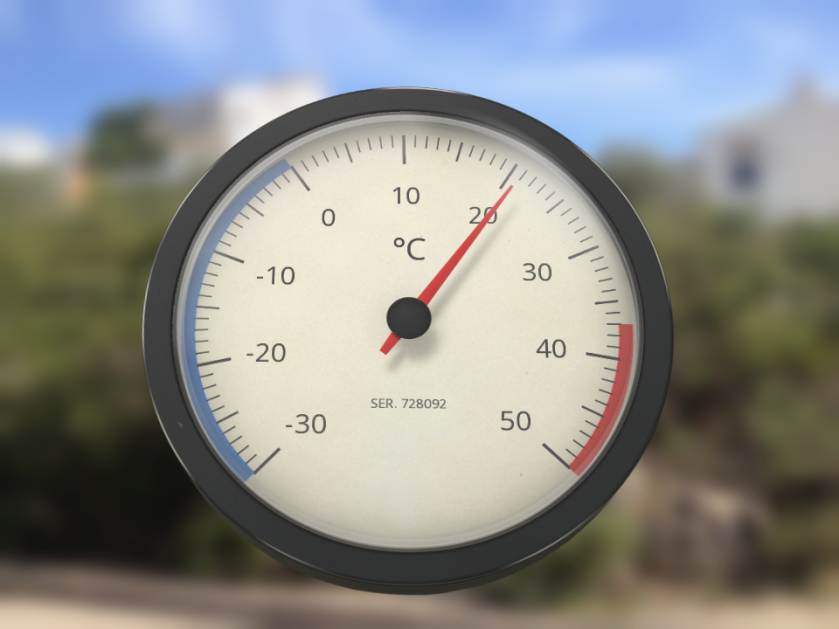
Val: 21 °C
